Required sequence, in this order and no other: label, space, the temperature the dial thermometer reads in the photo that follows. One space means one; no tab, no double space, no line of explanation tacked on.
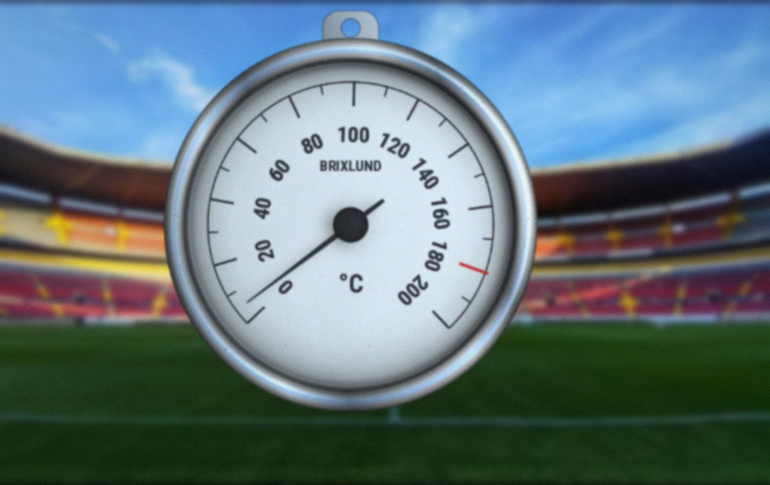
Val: 5 °C
